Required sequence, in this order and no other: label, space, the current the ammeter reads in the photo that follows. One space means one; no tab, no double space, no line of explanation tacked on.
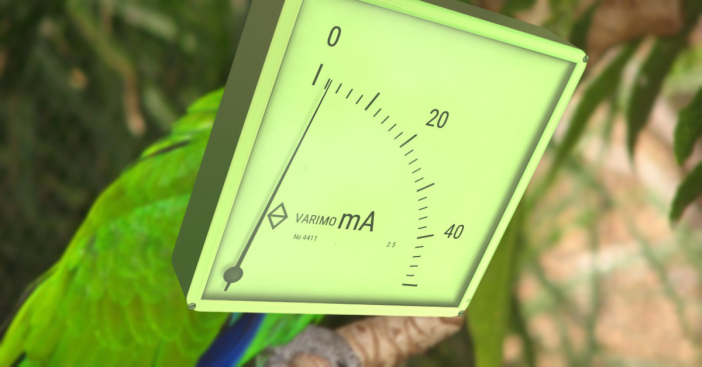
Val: 2 mA
